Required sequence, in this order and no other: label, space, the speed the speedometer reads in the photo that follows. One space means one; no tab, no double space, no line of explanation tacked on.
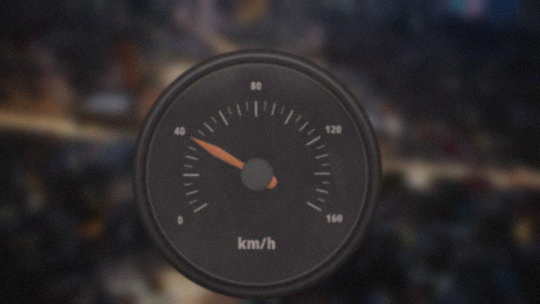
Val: 40 km/h
